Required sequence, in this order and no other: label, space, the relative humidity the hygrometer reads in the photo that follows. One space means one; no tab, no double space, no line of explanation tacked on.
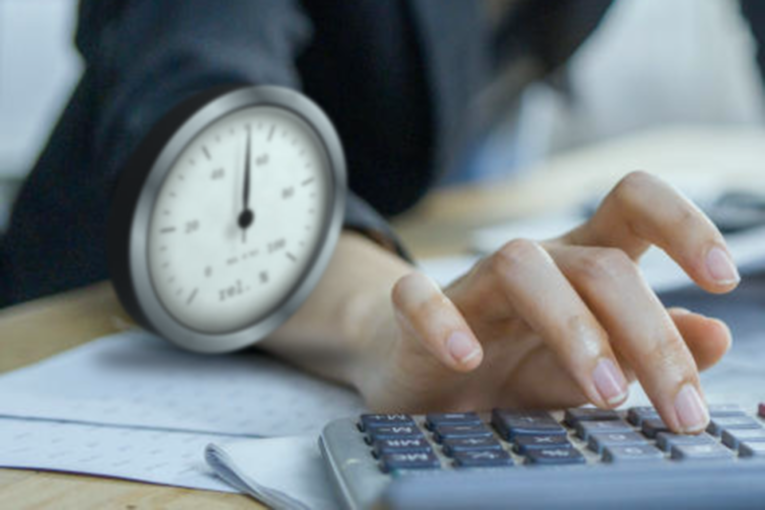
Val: 52 %
